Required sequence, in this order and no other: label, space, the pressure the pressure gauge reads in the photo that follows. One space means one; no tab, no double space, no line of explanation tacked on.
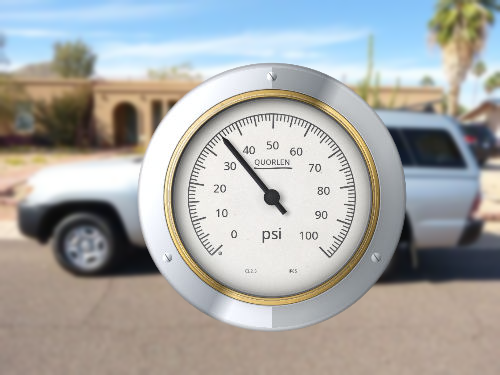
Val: 35 psi
